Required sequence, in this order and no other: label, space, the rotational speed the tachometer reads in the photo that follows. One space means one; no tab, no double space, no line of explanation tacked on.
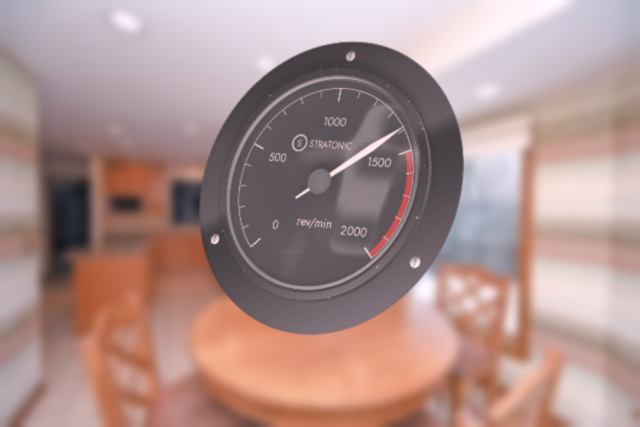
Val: 1400 rpm
